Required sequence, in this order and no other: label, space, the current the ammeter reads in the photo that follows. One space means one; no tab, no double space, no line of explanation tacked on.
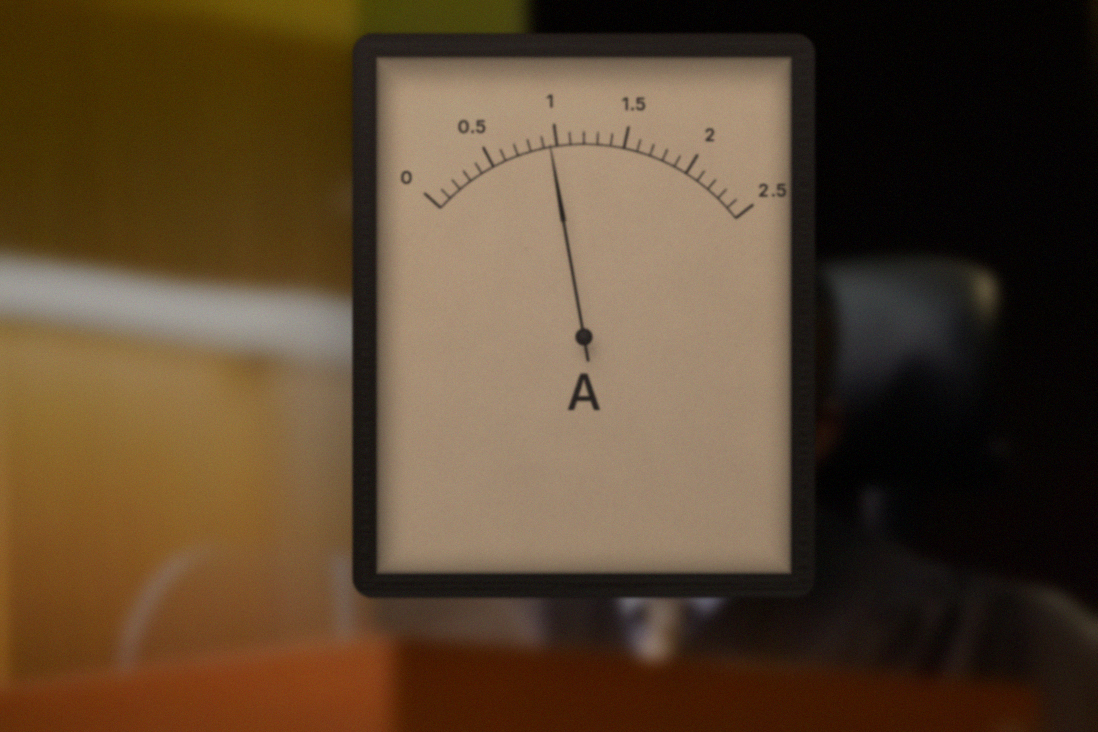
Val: 0.95 A
